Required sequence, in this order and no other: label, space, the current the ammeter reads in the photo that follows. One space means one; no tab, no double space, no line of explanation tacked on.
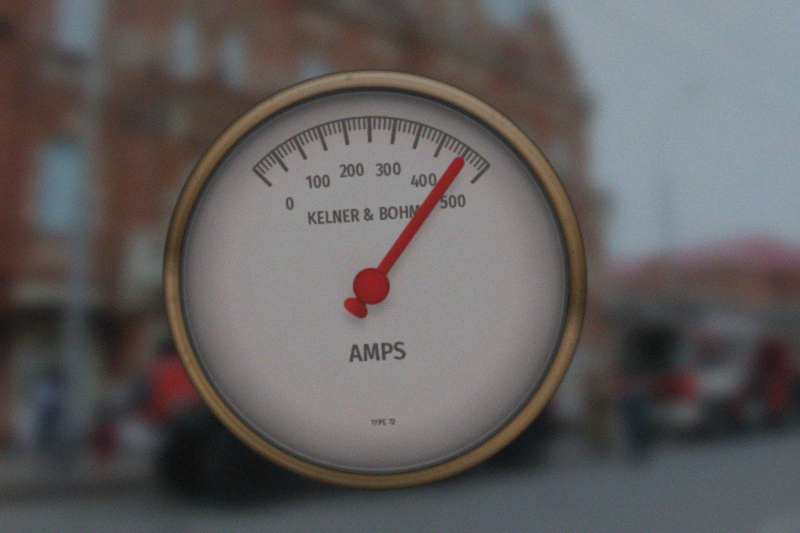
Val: 450 A
